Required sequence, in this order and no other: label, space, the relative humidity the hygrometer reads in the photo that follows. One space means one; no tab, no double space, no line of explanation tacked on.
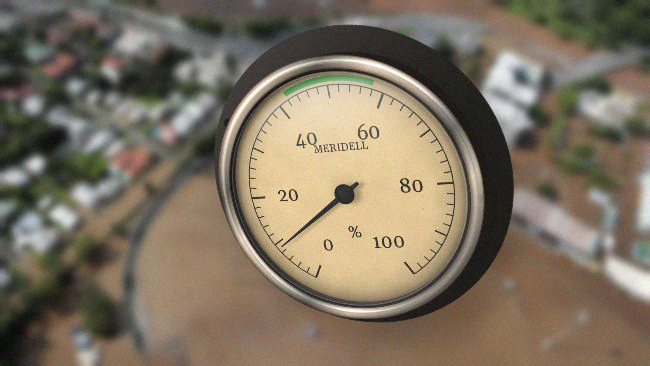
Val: 9 %
